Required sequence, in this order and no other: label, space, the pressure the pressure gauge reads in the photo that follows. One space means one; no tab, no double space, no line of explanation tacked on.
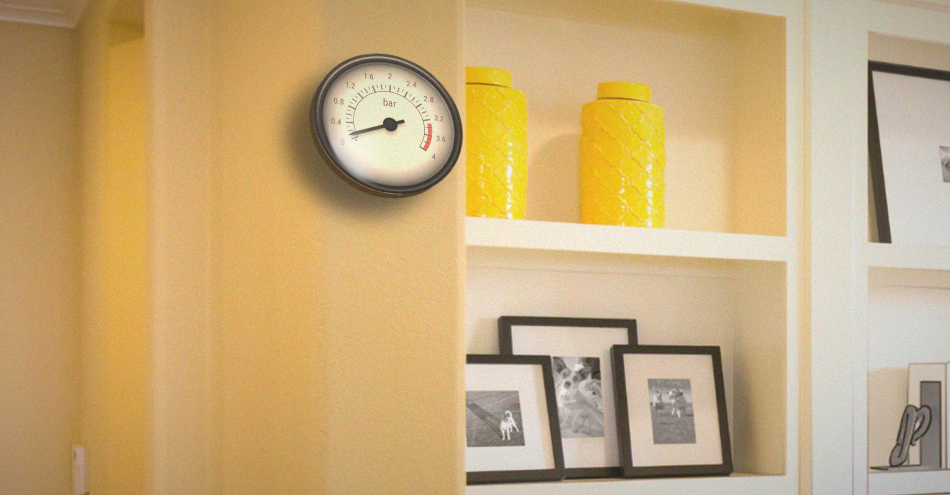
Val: 0.1 bar
